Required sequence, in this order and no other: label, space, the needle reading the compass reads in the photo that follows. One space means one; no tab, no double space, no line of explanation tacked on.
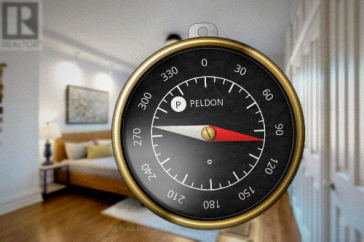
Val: 100 °
